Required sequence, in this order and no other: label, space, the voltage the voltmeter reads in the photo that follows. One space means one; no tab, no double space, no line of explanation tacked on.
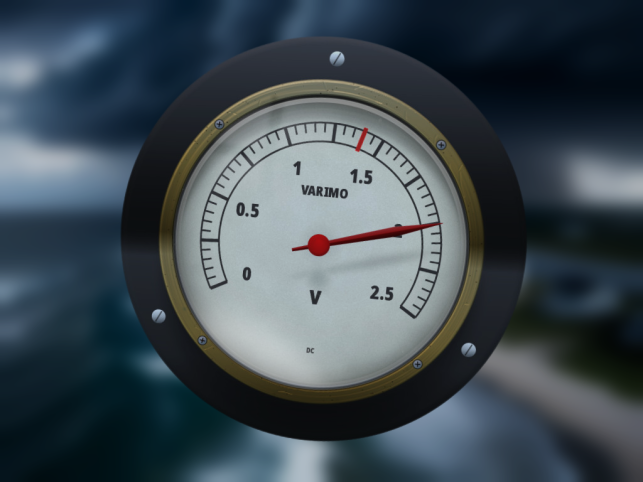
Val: 2 V
